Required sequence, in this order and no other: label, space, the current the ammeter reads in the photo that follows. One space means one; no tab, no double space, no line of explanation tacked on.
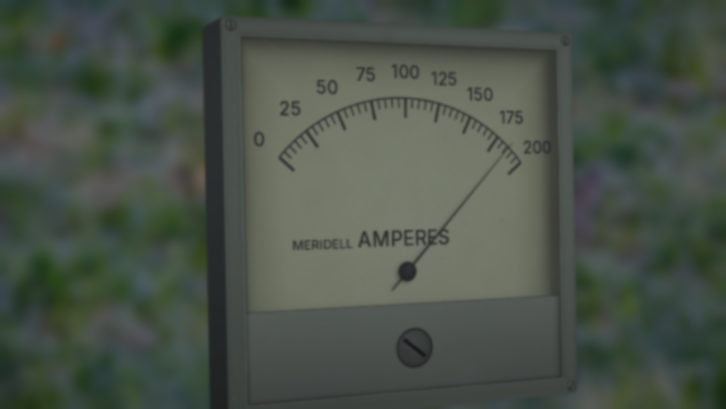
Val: 185 A
